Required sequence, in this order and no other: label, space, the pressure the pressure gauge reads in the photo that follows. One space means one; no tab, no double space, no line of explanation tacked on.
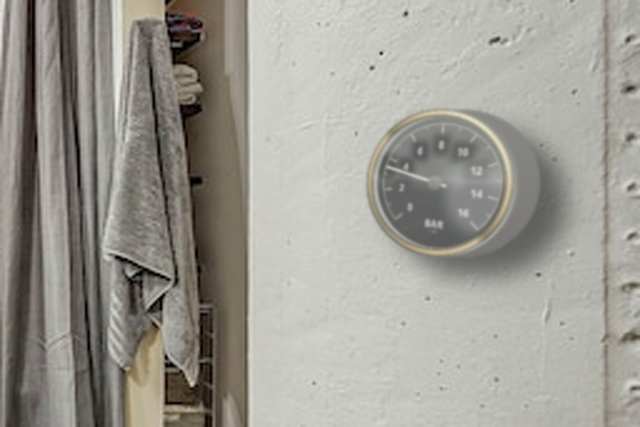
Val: 3.5 bar
